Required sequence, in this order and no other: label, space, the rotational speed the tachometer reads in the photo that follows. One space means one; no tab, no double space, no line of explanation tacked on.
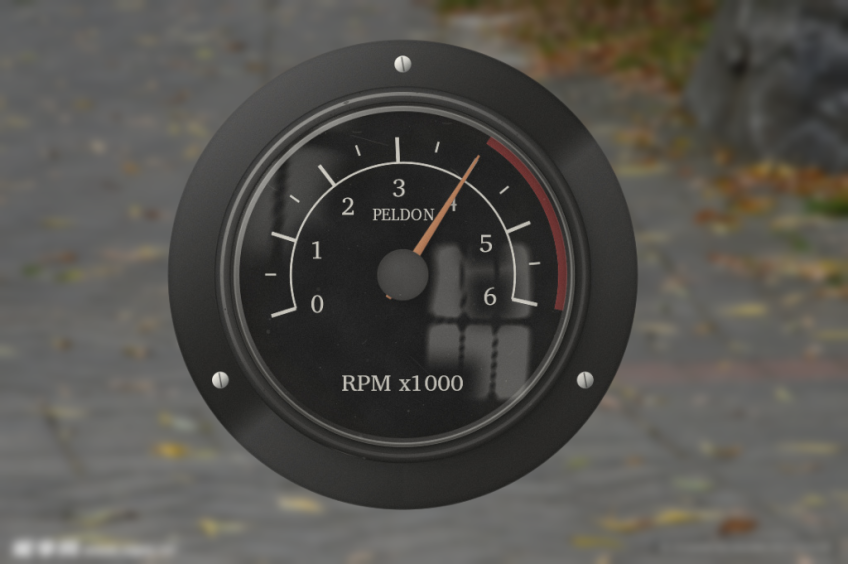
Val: 4000 rpm
